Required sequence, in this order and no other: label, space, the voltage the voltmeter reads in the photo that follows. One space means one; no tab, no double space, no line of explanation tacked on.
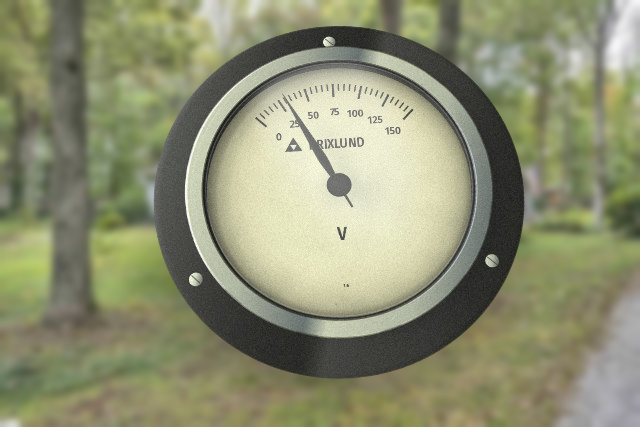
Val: 30 V
